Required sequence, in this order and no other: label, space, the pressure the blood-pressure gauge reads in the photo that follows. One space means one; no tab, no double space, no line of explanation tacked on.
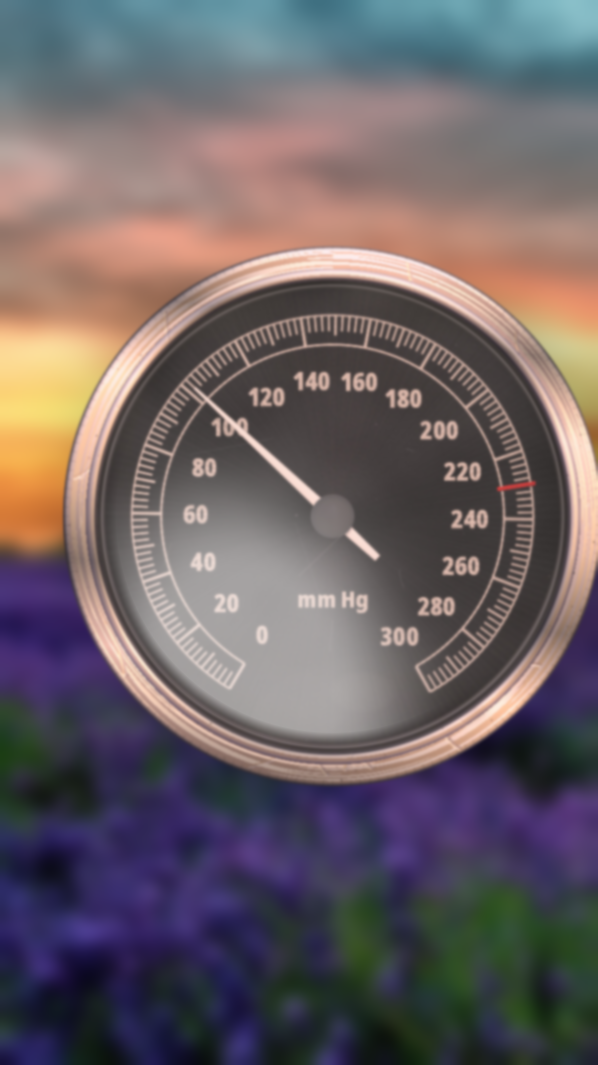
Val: 102 mmHg
